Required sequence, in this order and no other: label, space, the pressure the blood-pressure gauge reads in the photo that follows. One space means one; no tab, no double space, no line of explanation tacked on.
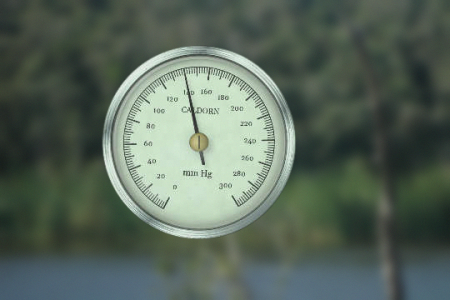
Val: 140 mmHg
